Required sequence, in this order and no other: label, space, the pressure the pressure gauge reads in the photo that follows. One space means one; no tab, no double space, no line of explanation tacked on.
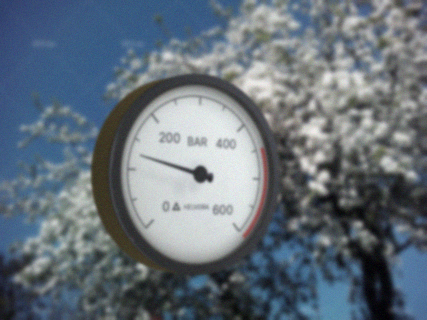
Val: 125 bar
